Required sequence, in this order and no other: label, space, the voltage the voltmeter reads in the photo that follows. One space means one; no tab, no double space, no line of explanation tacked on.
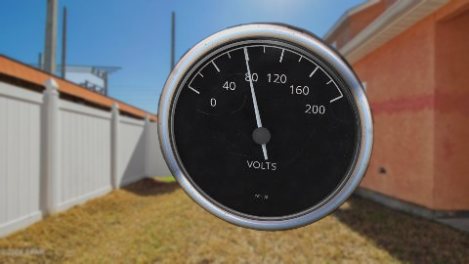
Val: 80 V
